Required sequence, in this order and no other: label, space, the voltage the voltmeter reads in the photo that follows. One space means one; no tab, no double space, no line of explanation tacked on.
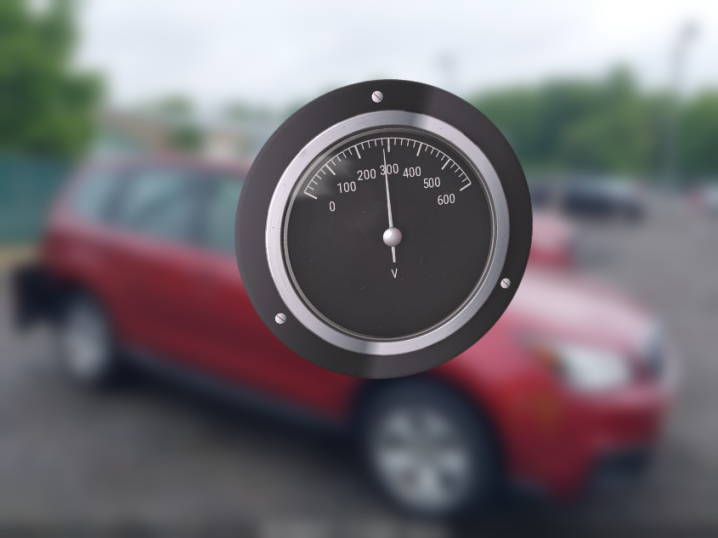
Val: 280 V
